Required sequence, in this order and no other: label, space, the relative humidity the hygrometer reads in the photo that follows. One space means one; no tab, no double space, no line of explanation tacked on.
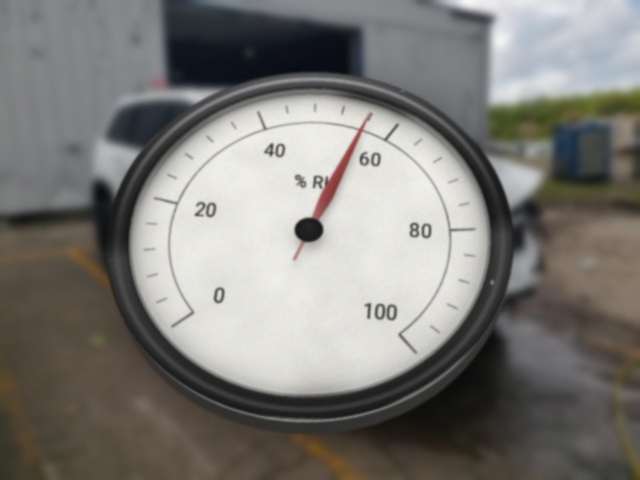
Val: 56 %
